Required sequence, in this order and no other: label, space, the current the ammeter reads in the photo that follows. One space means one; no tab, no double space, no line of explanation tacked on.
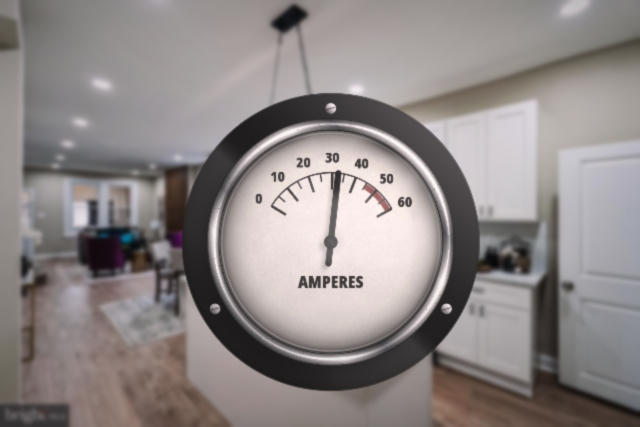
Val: 32.5 A
